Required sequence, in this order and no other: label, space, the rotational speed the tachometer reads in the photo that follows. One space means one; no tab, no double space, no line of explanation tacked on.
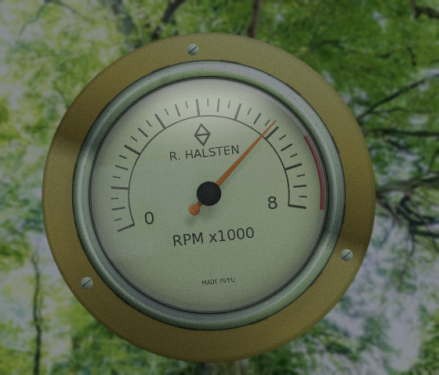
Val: 5875 rpm
